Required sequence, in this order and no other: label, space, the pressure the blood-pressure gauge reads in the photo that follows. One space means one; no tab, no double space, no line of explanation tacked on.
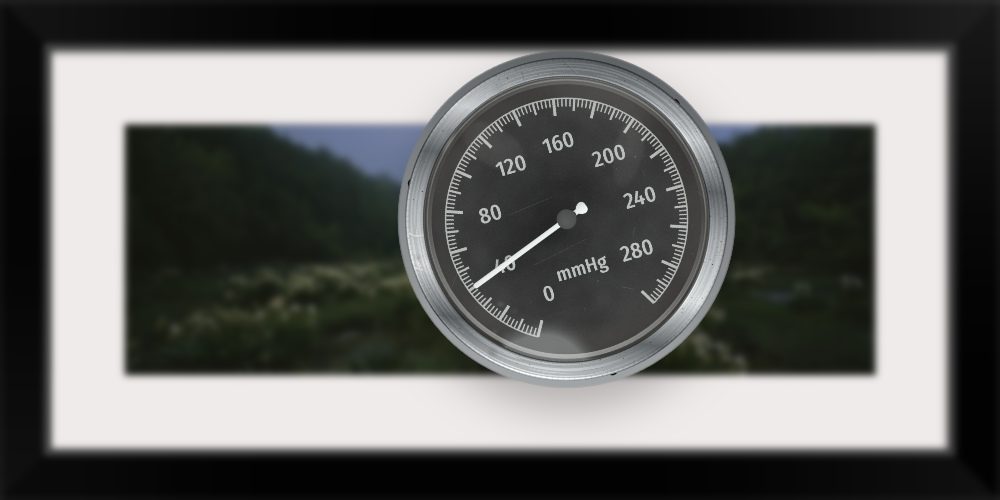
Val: 40 mmHg
